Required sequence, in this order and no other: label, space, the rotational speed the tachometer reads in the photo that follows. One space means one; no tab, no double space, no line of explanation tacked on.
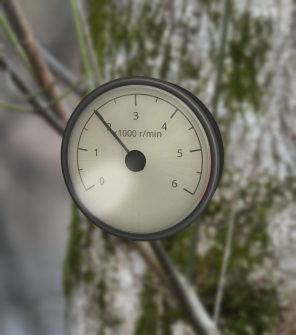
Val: 2000 rpm
